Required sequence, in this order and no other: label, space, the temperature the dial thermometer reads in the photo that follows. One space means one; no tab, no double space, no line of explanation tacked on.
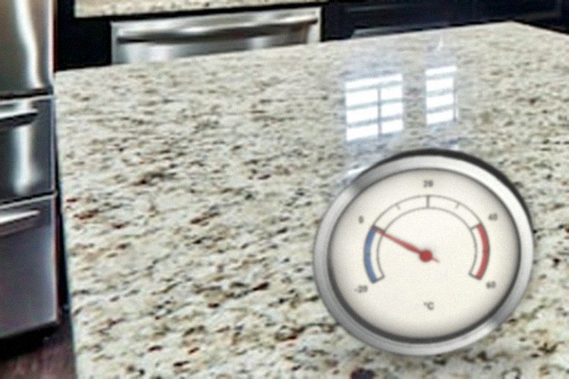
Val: 0 °C
